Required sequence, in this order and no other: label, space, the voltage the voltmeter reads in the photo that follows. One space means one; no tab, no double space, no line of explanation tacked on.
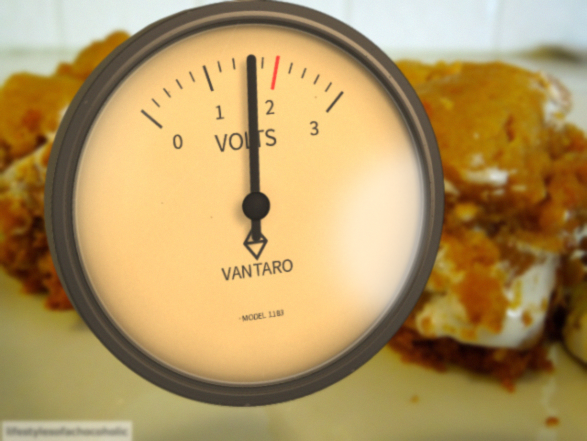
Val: 1.6 V
